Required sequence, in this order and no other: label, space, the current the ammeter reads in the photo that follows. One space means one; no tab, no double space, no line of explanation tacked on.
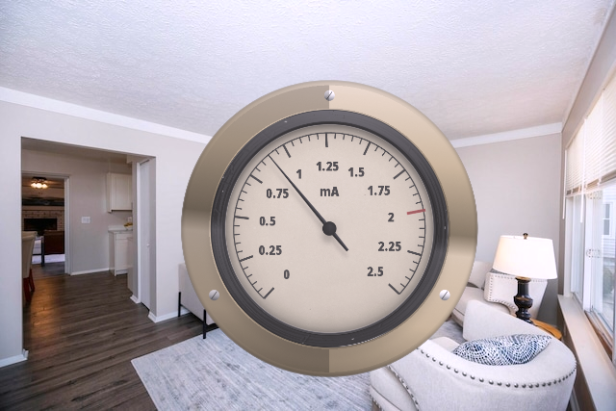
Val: 0.9 mA
